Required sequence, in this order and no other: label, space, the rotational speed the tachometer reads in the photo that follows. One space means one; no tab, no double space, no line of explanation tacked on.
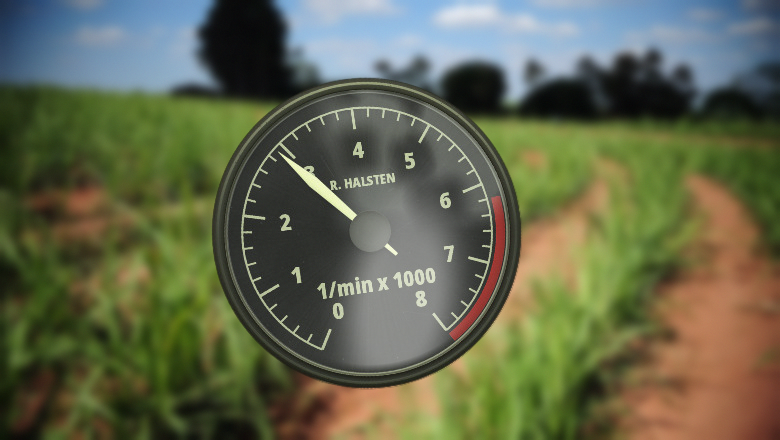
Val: 2900 rpm
